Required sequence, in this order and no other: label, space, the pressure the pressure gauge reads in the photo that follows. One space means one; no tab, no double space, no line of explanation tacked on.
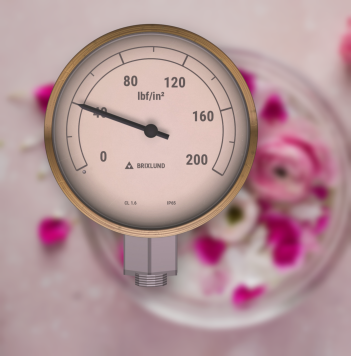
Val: 40 psi
